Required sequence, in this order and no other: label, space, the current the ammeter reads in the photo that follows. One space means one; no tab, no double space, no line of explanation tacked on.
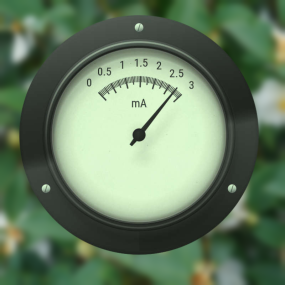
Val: 2.75 mA
